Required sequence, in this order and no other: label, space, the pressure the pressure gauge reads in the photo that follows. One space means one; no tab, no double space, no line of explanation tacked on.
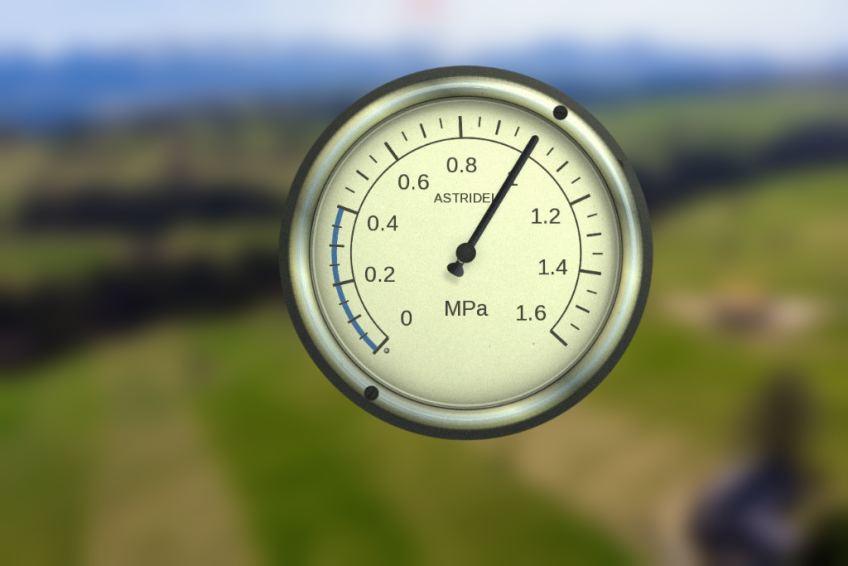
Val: 1 MPa
